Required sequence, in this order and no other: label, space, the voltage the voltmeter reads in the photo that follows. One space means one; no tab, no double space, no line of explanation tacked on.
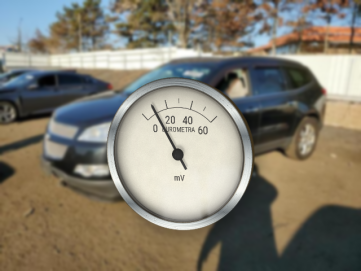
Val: 10 mV
